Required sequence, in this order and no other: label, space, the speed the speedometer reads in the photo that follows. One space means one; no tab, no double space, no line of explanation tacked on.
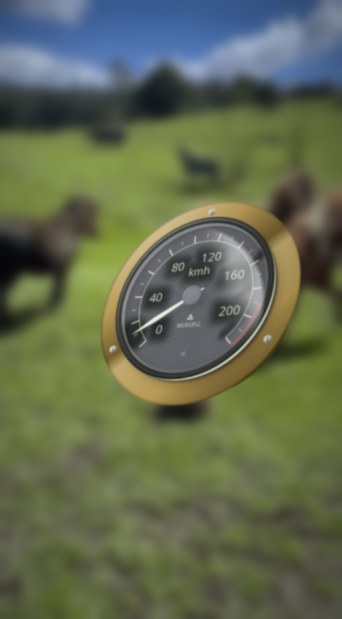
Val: 10 km/h
